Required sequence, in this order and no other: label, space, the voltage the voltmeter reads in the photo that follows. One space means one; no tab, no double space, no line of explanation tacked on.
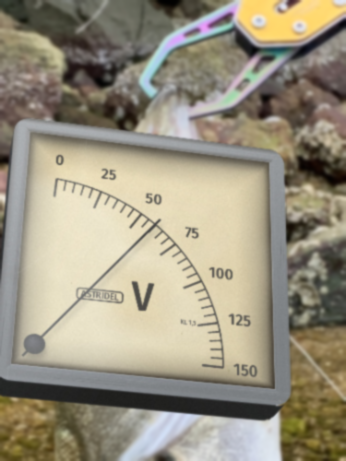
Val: 60 V
